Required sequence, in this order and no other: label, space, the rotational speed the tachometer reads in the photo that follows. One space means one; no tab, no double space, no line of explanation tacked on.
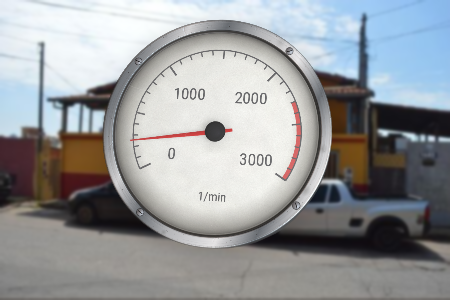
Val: 250 rpm
